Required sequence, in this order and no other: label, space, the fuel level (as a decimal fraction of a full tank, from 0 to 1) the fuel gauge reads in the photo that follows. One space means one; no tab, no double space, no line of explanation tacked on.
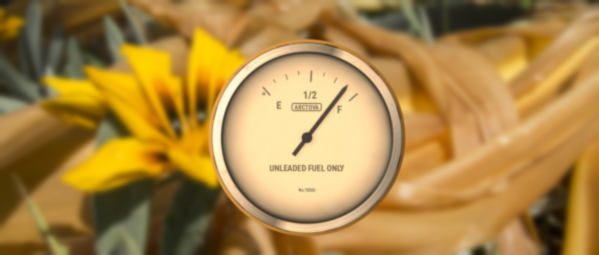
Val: 0.875
